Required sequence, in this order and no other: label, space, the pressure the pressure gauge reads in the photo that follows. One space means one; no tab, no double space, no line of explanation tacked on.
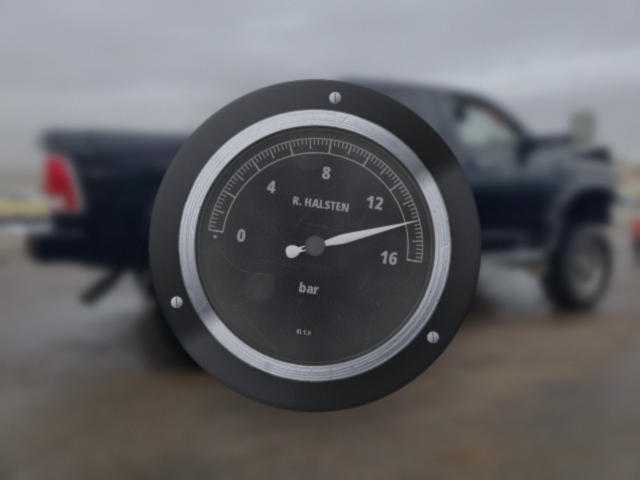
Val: 14 bar
